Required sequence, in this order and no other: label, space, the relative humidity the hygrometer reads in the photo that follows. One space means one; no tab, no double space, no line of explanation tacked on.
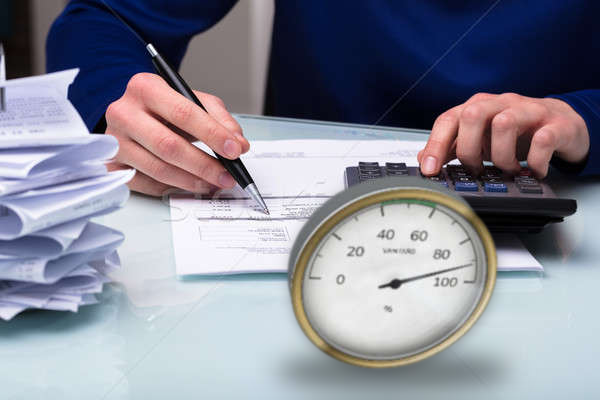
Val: 90 %
